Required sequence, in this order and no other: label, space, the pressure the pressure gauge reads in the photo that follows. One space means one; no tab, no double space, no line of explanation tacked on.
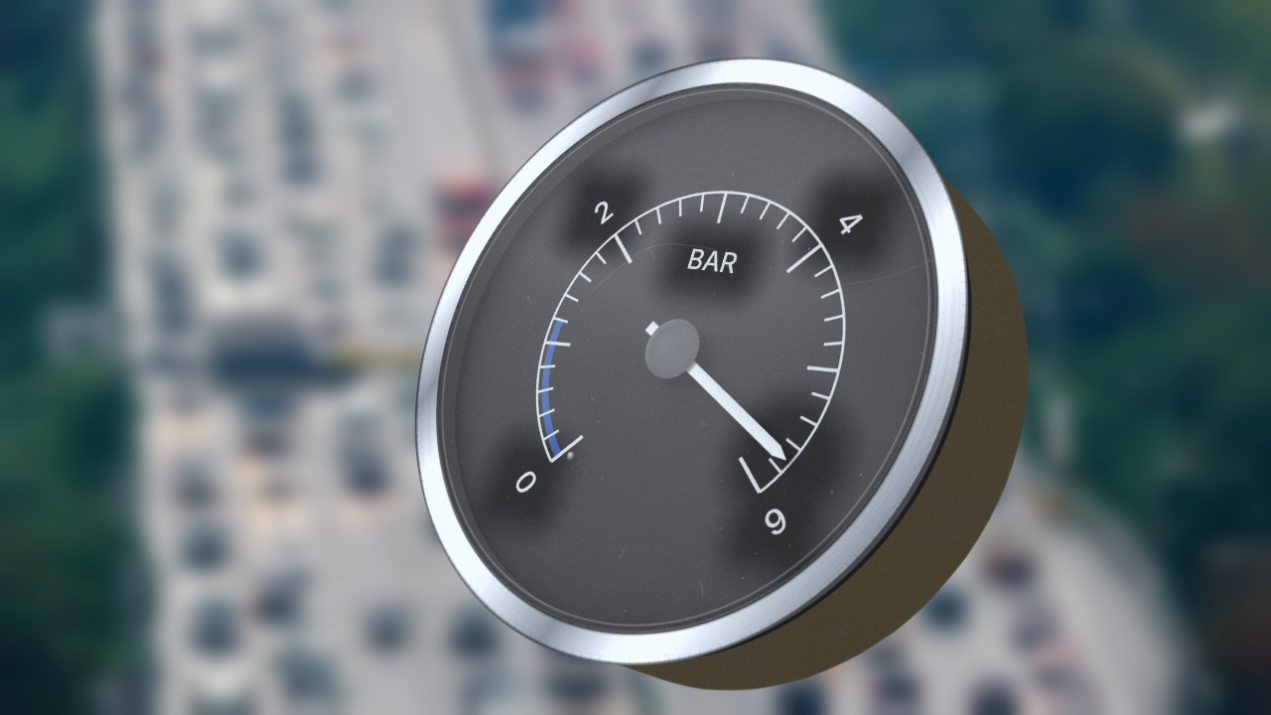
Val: 5.7 bar
